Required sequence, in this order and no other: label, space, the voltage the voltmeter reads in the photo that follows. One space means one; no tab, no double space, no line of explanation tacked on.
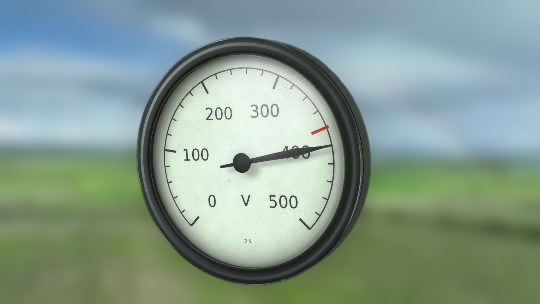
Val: 400 V
